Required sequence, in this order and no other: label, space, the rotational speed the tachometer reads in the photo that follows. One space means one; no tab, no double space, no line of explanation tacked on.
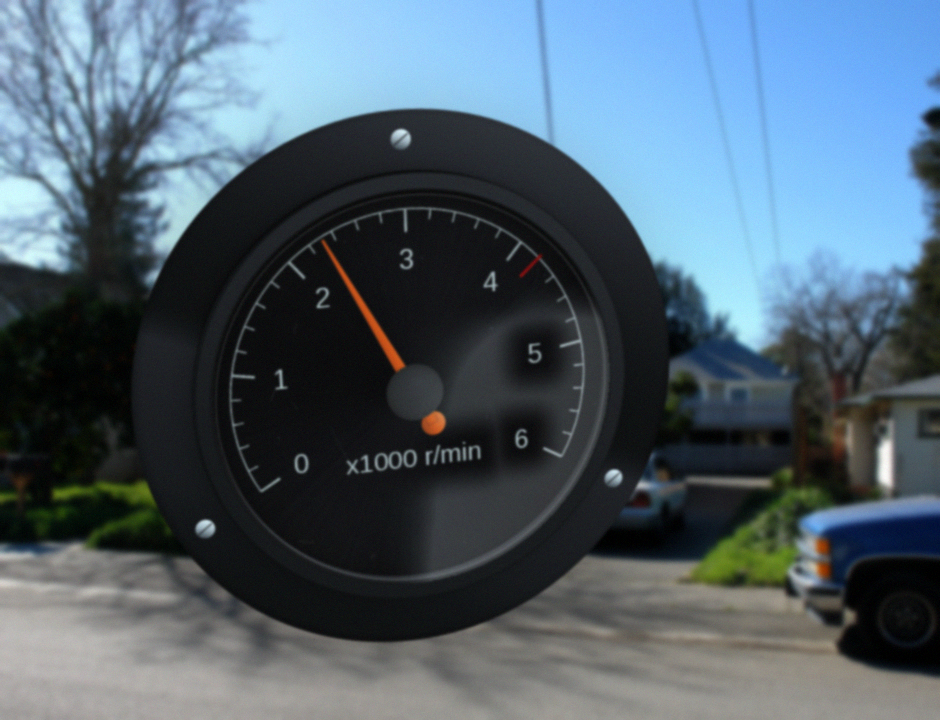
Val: 2300 rpm
